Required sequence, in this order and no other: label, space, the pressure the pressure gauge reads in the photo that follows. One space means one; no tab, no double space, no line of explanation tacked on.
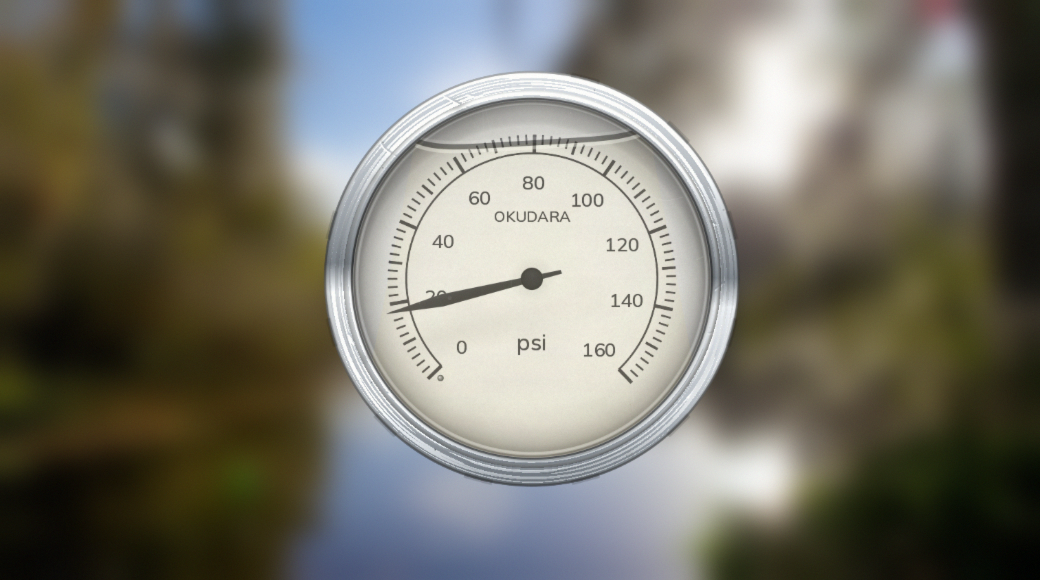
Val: 18 psi
